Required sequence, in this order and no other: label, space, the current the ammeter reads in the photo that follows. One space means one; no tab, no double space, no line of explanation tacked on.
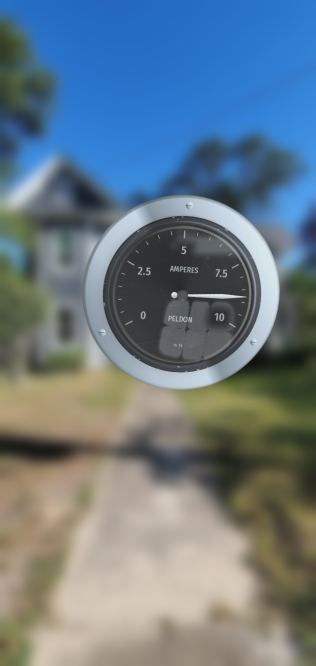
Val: 8.75 A
